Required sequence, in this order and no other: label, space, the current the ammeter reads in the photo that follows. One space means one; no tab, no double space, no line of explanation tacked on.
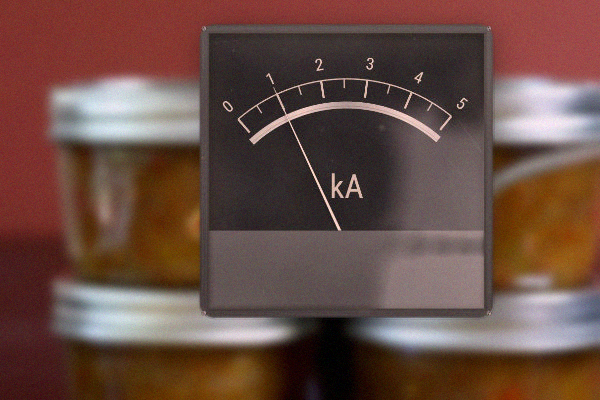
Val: 1 kA
